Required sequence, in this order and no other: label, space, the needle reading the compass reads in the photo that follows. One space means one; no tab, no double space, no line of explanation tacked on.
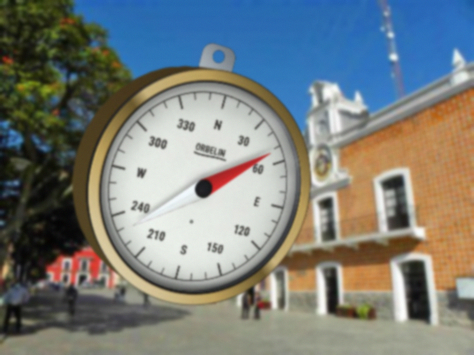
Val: 50 °
